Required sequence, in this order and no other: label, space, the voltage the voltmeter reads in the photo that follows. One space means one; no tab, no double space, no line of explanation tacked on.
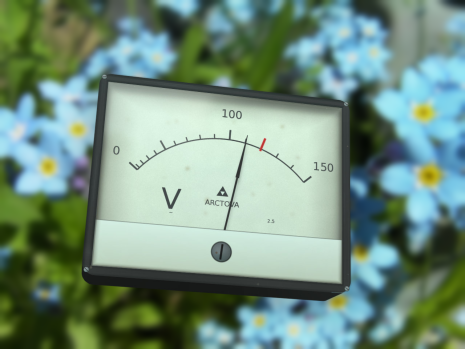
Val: 110 V
